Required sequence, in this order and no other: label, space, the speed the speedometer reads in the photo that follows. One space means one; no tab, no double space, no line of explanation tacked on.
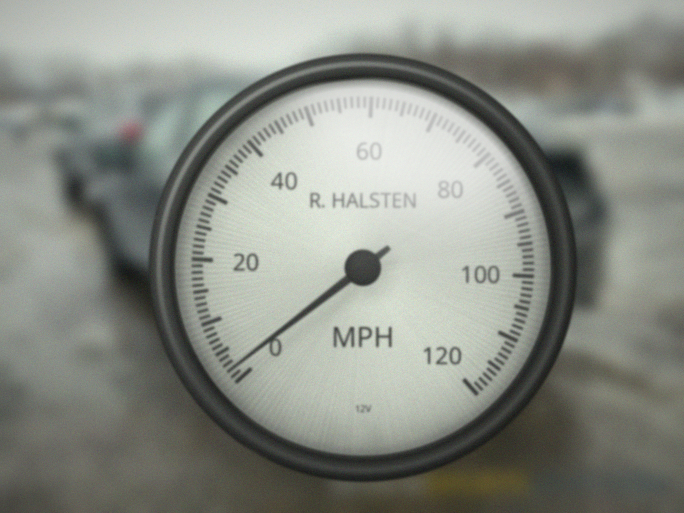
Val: 2 mph
